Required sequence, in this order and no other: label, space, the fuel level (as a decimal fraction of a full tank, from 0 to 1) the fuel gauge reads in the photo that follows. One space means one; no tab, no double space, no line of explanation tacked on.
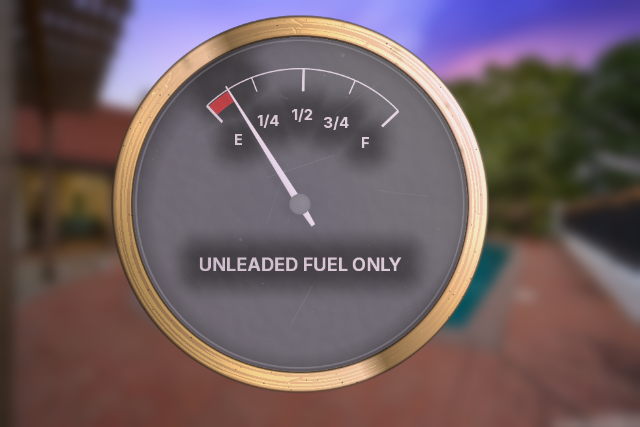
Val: 0.125
